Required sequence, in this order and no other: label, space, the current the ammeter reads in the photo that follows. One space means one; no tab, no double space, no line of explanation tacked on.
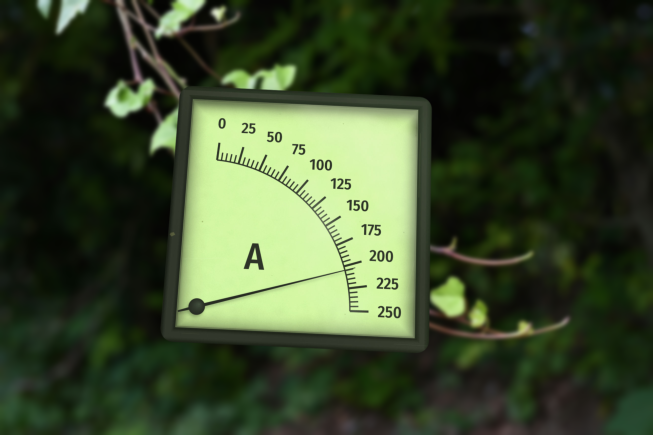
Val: 205 A
